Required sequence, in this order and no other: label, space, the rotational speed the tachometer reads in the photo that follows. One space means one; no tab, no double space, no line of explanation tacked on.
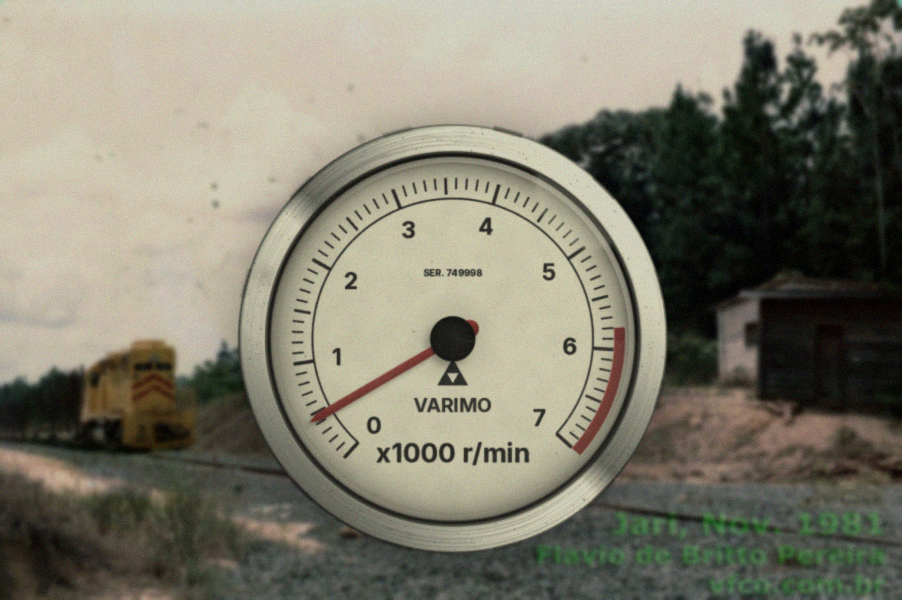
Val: 450 rpm
